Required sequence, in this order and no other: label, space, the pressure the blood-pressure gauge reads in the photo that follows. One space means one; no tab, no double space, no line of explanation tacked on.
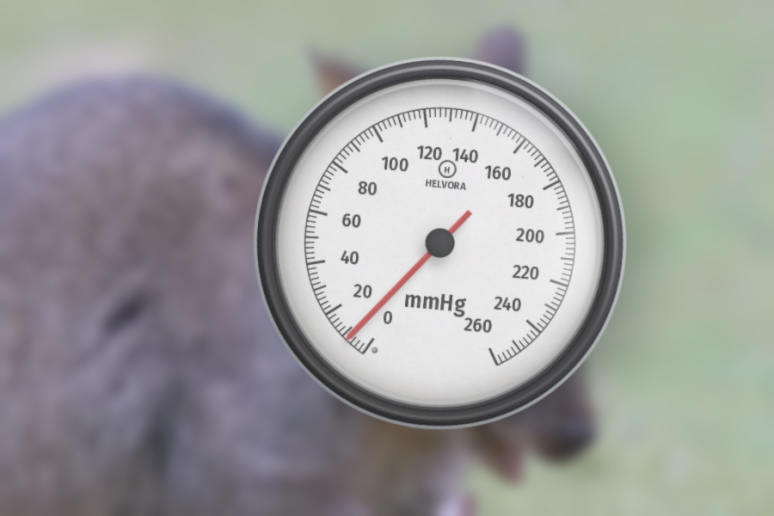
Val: 8 mmHg
